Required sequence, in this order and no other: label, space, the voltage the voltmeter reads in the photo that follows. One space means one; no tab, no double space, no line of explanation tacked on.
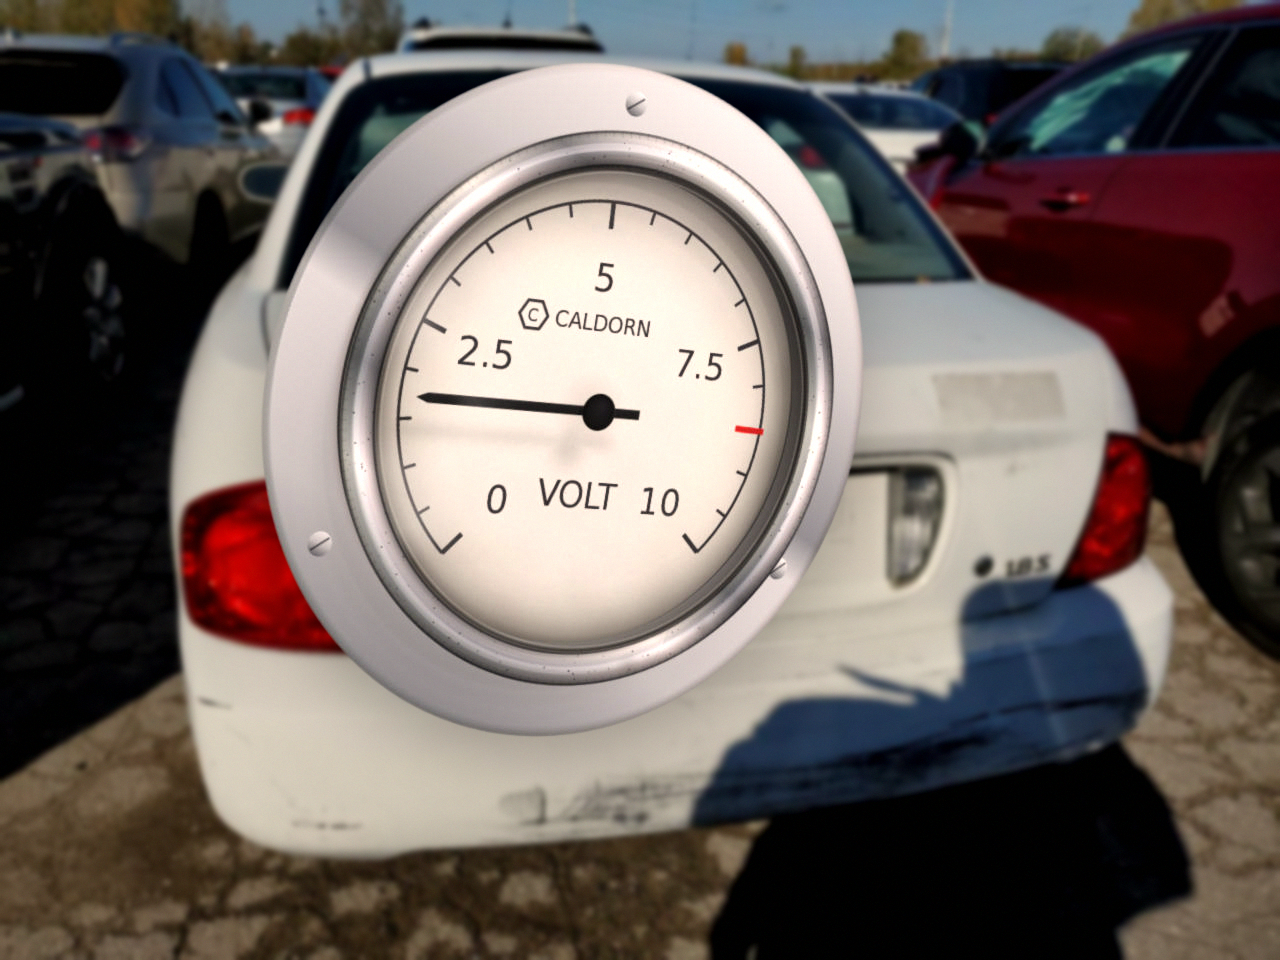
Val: 1.75 V
